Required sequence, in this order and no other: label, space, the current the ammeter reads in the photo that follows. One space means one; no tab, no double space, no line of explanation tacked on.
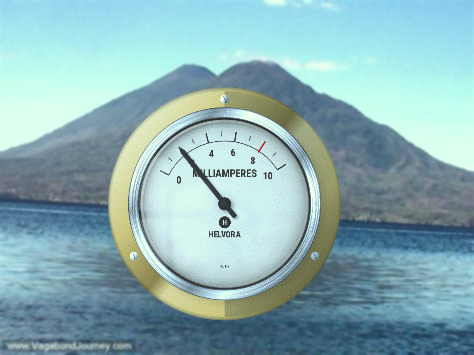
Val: 2 mA
